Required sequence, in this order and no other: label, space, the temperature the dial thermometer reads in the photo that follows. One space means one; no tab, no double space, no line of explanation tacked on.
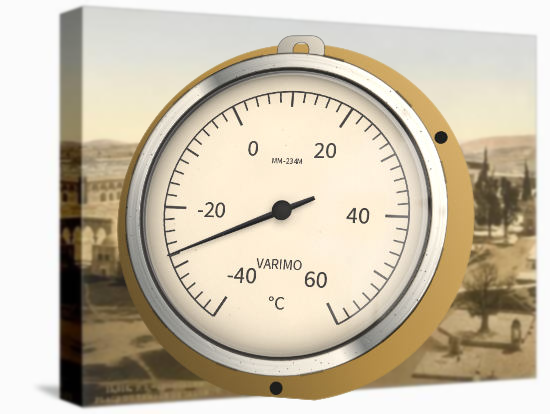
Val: -28 °C
